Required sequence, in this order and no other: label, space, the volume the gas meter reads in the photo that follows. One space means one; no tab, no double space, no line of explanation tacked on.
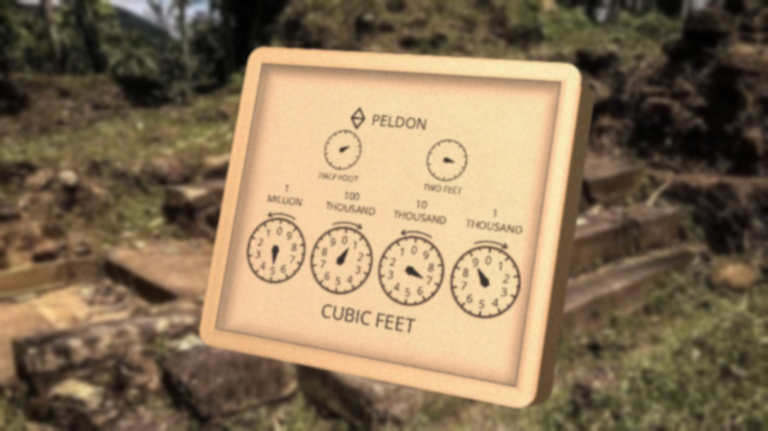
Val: 506900 ft³
